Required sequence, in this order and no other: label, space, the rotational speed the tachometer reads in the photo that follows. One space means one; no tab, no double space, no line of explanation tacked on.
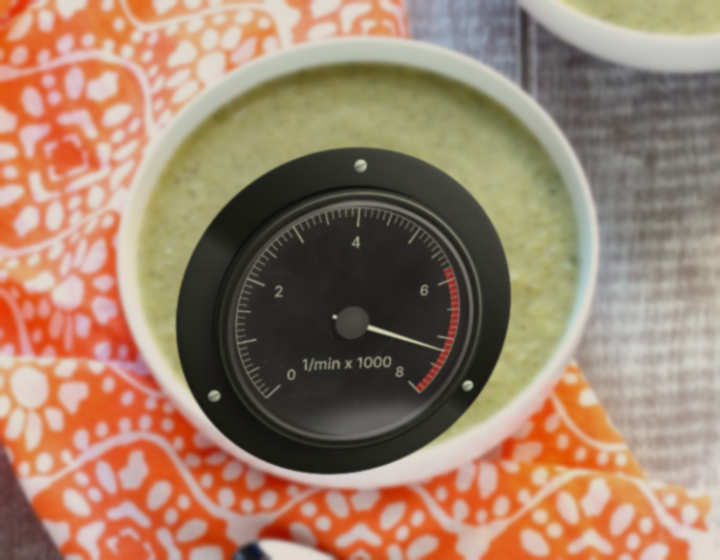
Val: 7200 rpm
